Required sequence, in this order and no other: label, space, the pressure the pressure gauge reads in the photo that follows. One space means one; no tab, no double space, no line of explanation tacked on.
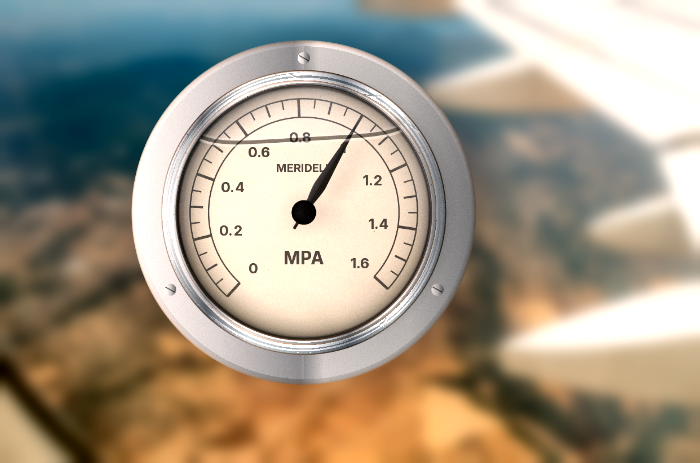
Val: 1 MPa
